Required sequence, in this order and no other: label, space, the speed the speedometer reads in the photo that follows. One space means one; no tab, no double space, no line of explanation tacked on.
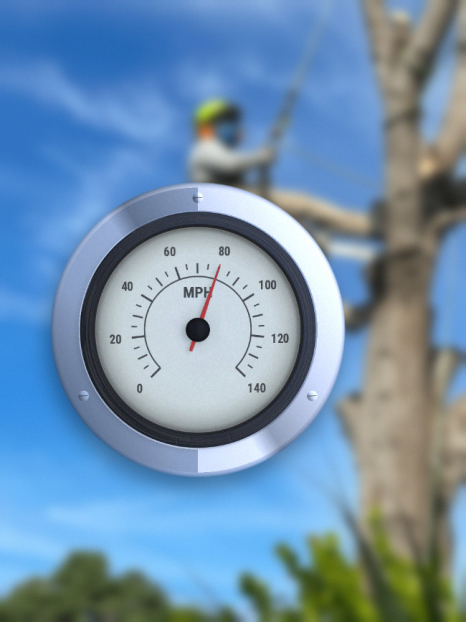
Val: 80 mph
